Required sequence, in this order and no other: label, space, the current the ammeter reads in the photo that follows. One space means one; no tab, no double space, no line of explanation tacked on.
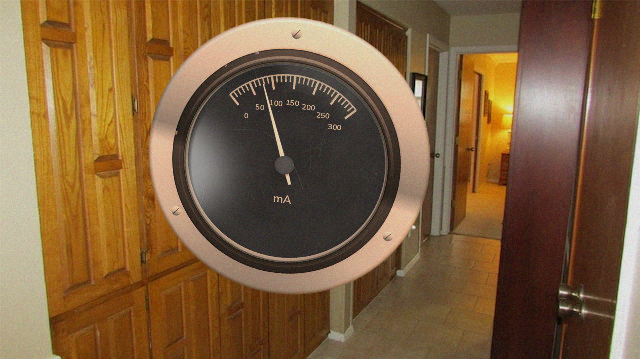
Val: 80 mA
